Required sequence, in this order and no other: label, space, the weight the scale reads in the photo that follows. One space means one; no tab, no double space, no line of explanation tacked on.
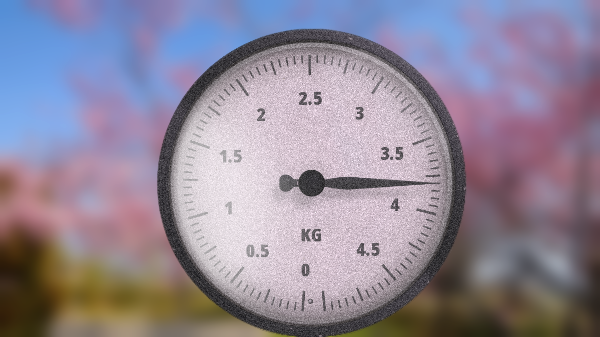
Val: 3.8 kg
